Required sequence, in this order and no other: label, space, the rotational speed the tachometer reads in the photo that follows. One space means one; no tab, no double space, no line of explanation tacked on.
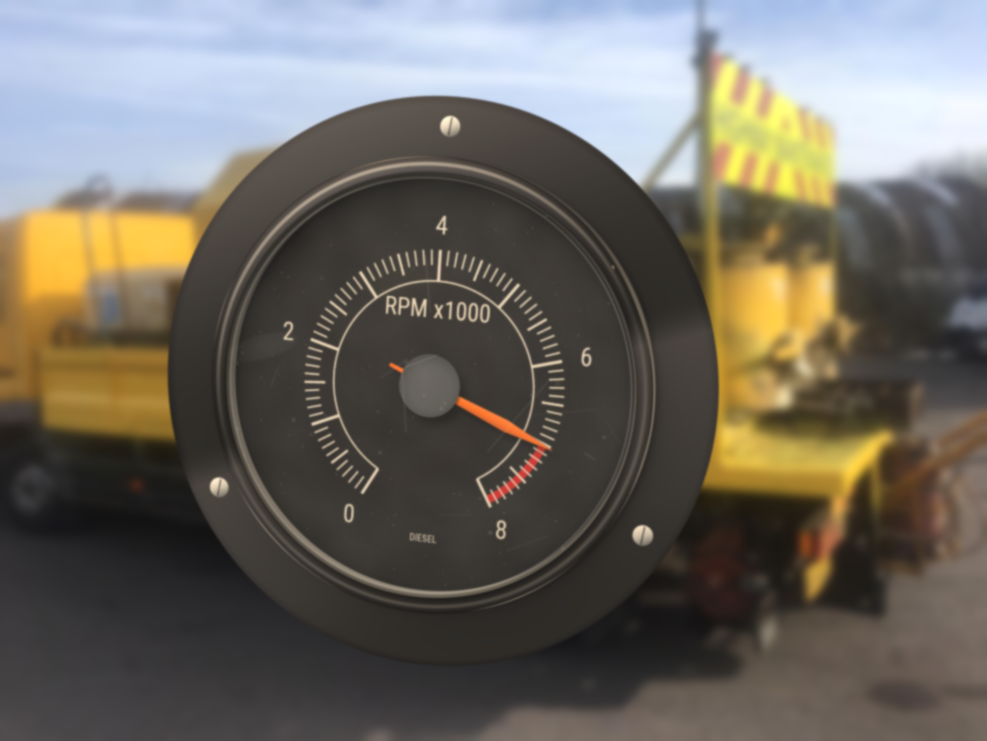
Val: 7000 rpm
